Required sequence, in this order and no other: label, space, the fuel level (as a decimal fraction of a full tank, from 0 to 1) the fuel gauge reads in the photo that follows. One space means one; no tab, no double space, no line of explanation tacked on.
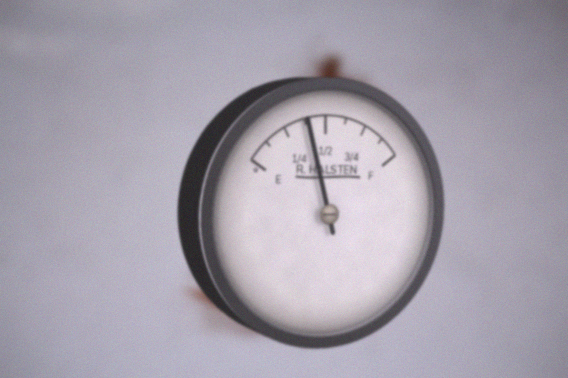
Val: 0.375
